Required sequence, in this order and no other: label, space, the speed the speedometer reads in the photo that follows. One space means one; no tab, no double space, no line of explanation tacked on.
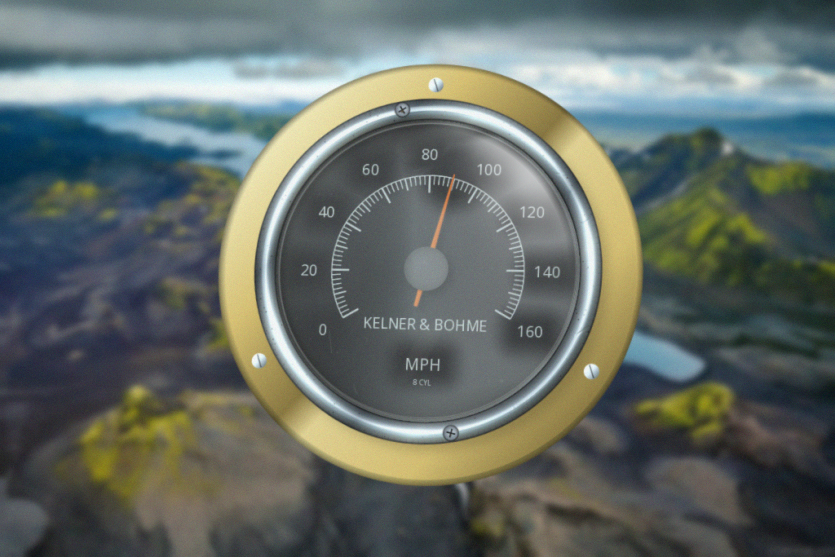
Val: 90 mph
